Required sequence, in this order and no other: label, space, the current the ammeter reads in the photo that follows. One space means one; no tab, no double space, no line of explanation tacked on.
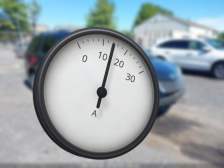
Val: 14 A
